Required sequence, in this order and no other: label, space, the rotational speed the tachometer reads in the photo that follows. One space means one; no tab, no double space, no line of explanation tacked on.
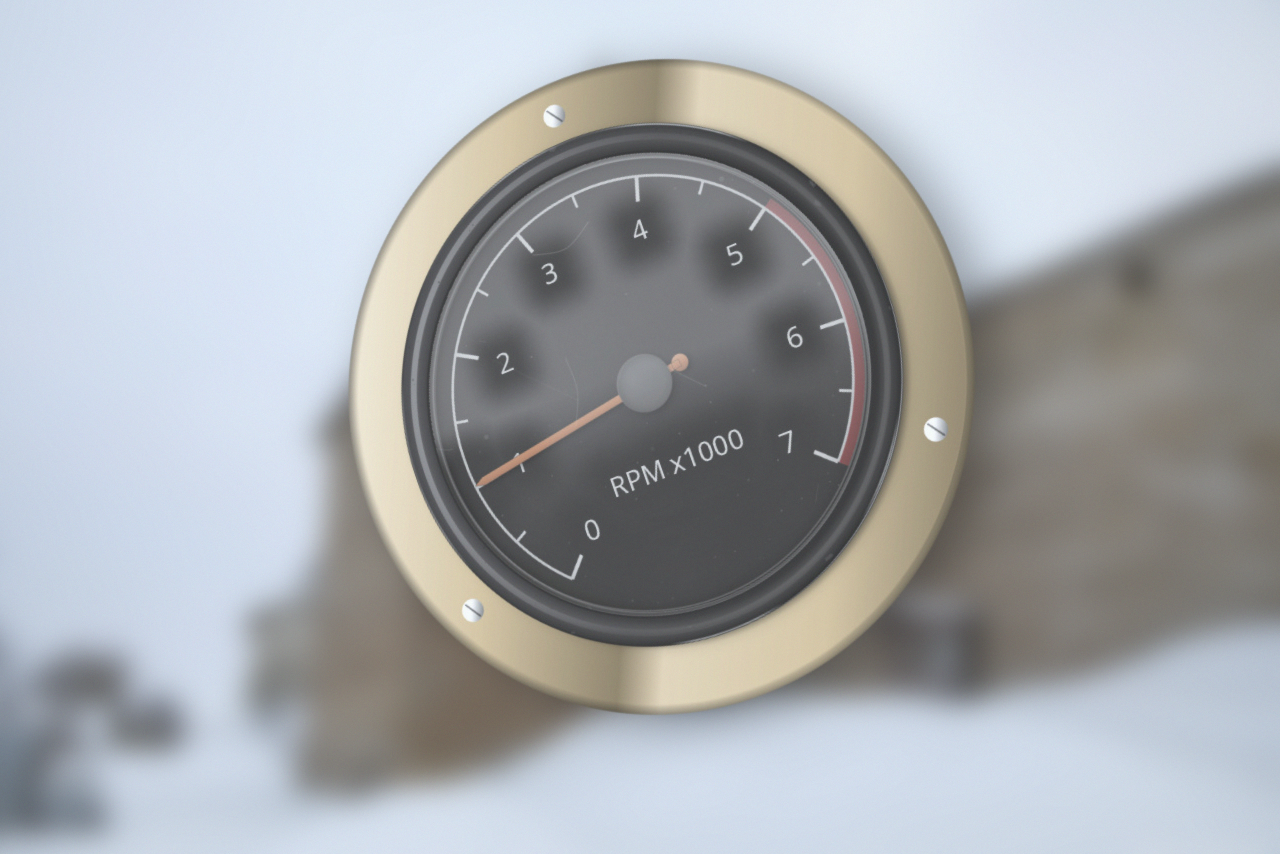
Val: 1000 rpm
